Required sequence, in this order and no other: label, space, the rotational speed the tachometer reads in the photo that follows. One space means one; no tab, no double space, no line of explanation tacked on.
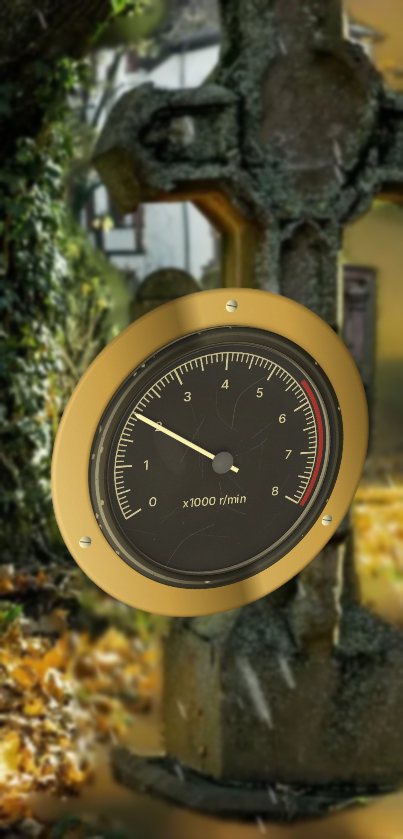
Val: 2000 rpm
